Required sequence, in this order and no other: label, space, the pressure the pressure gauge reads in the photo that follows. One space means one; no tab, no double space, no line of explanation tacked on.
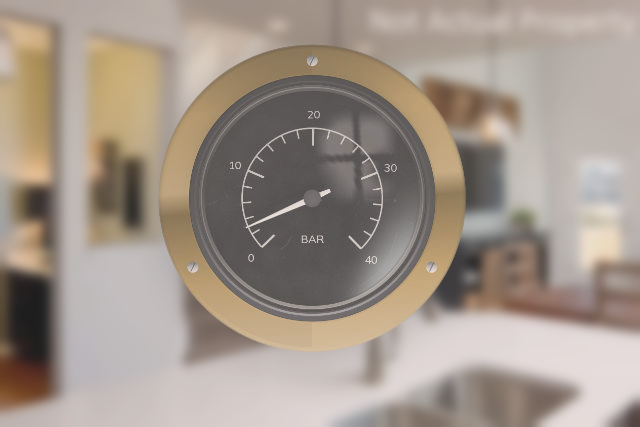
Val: 3 bar
